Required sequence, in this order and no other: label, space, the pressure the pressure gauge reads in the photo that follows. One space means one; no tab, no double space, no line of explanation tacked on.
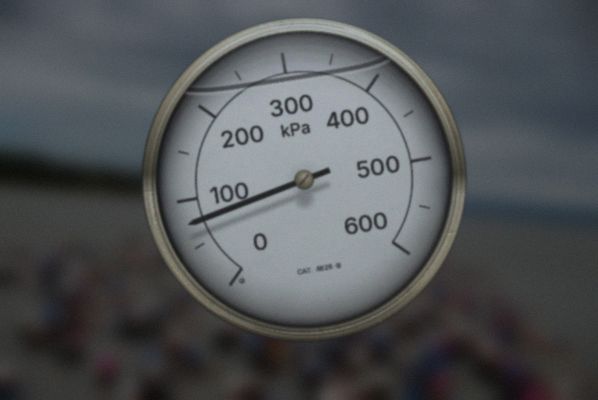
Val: 75 kPa
